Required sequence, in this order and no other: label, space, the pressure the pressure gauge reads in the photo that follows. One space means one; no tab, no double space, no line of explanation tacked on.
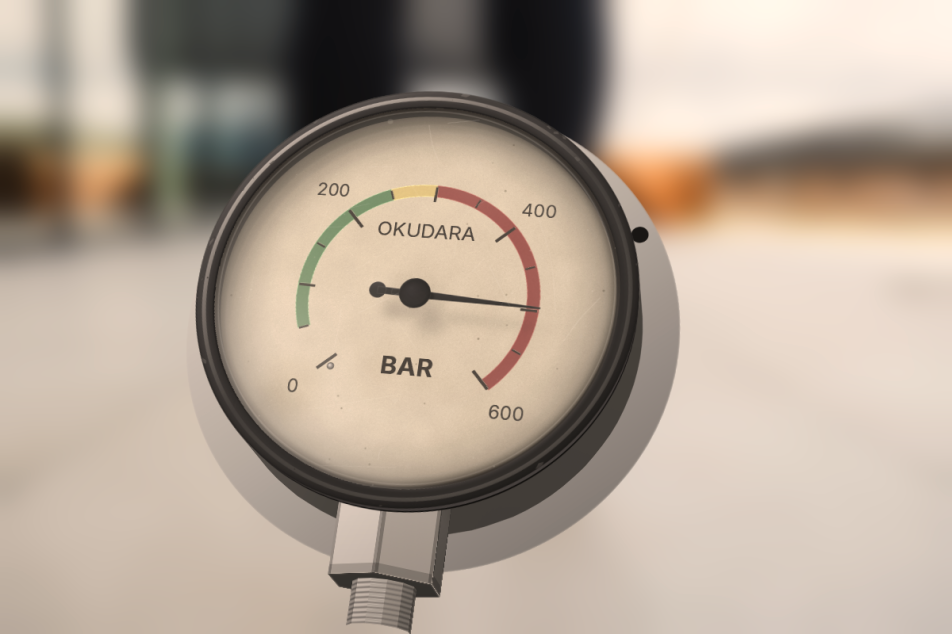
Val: 500 bar
